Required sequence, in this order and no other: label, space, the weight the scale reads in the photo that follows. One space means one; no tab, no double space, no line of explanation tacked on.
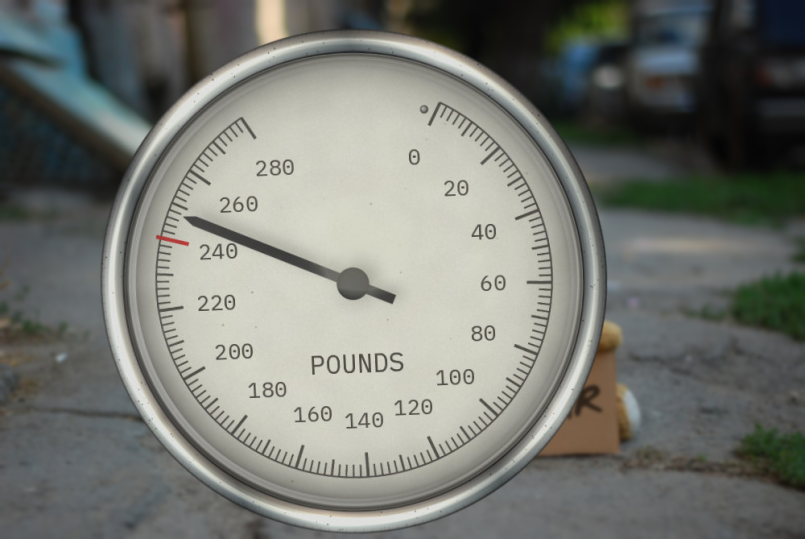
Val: 248 lb
